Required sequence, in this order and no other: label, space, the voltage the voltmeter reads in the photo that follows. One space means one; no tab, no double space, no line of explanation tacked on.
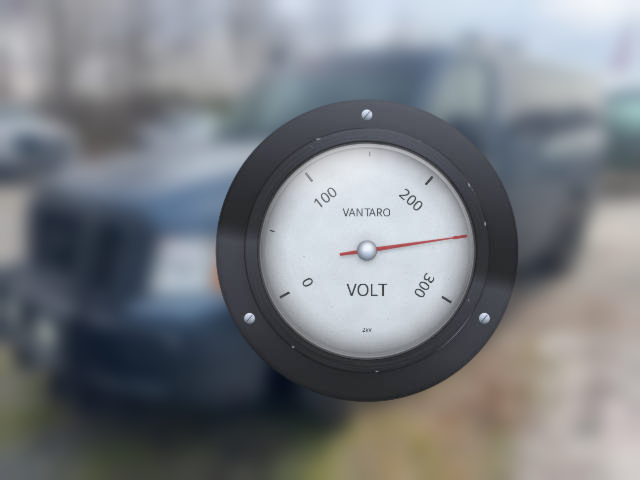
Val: 250 V
